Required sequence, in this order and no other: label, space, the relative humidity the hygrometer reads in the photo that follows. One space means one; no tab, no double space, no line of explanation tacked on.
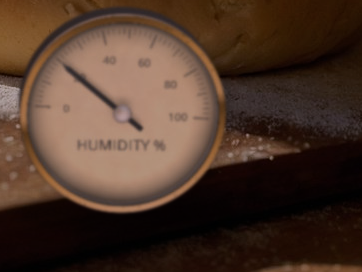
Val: 20 %
